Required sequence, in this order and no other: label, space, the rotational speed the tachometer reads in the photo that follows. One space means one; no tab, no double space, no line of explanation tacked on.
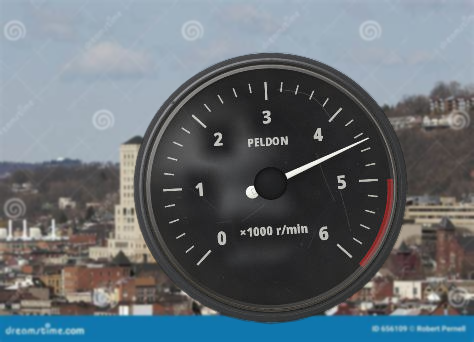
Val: 4500 rpm
